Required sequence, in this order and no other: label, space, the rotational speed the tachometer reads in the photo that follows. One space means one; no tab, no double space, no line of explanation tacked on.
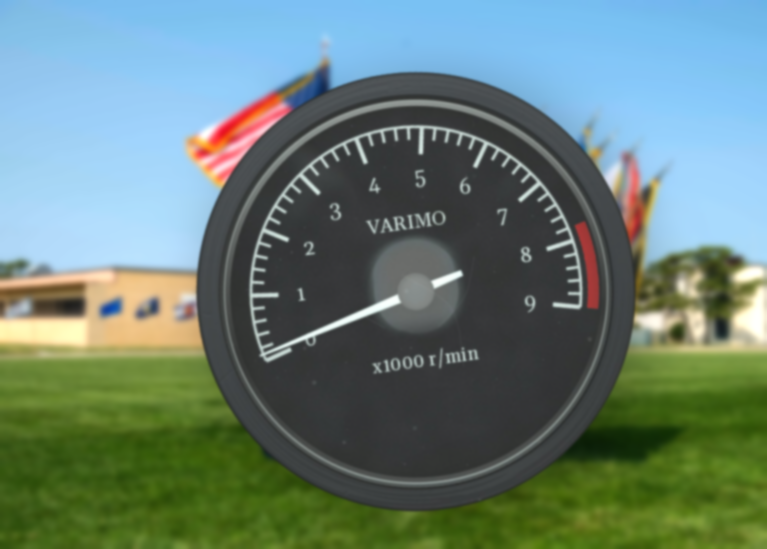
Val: 100 rpm
